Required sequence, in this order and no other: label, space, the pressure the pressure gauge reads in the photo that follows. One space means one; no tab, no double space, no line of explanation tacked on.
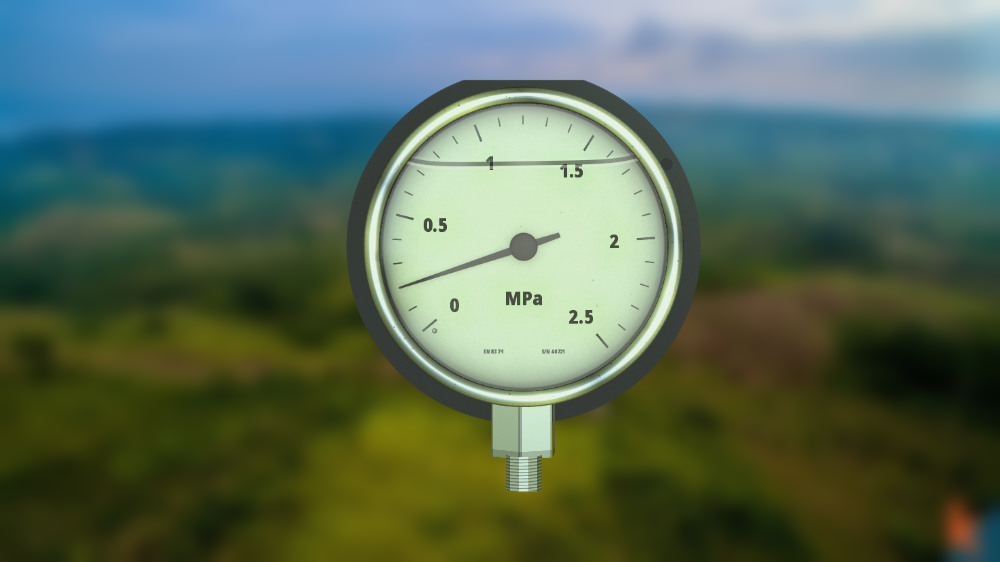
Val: 0.2 MPa
